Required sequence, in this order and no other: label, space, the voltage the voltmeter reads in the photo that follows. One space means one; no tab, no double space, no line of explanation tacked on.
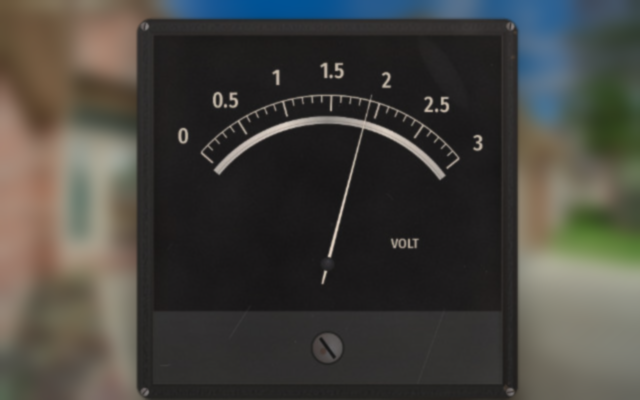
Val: 1.9 V
